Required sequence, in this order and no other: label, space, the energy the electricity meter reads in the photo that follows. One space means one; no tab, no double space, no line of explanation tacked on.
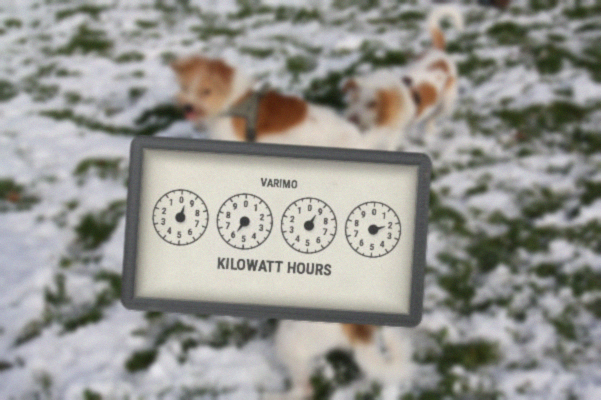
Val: 9592 kWh
